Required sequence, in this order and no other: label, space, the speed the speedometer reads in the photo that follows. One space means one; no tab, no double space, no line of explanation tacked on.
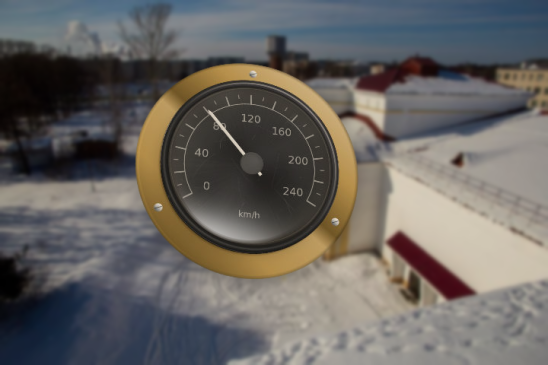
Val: 80 km/h
